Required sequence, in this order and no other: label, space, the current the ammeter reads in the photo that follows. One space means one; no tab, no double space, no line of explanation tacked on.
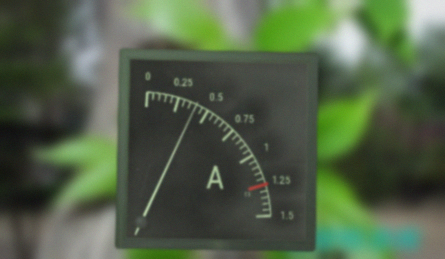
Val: 0.4 A
